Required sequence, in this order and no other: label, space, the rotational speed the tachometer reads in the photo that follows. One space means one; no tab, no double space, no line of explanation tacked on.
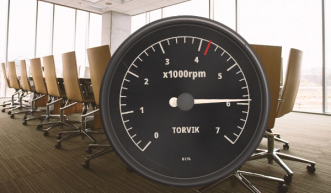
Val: 5900 rpm
